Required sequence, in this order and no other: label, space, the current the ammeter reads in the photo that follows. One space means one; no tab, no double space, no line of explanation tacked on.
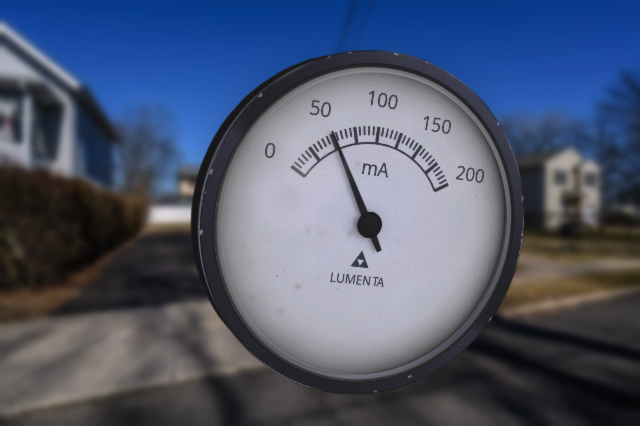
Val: 50 mA
